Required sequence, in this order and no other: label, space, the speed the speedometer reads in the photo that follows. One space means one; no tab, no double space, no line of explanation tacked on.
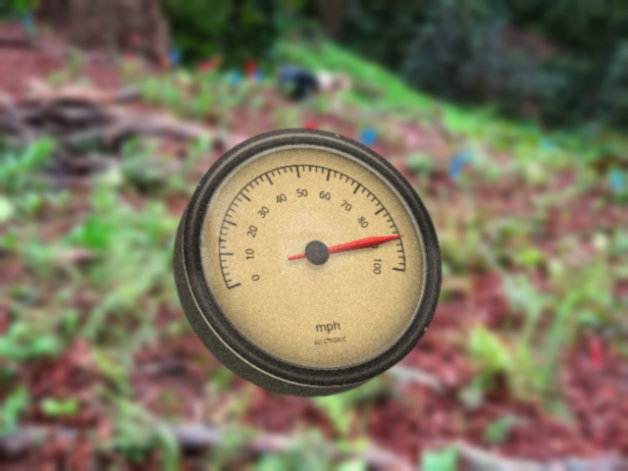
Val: 90 mph
